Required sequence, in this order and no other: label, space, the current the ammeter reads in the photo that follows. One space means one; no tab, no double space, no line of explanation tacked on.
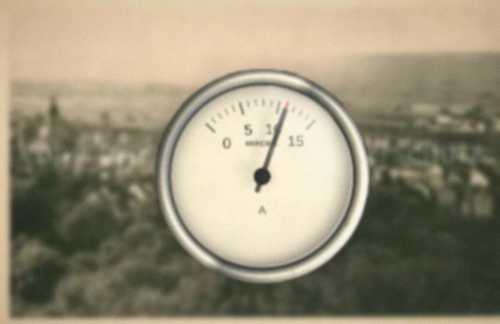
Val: 11 A
